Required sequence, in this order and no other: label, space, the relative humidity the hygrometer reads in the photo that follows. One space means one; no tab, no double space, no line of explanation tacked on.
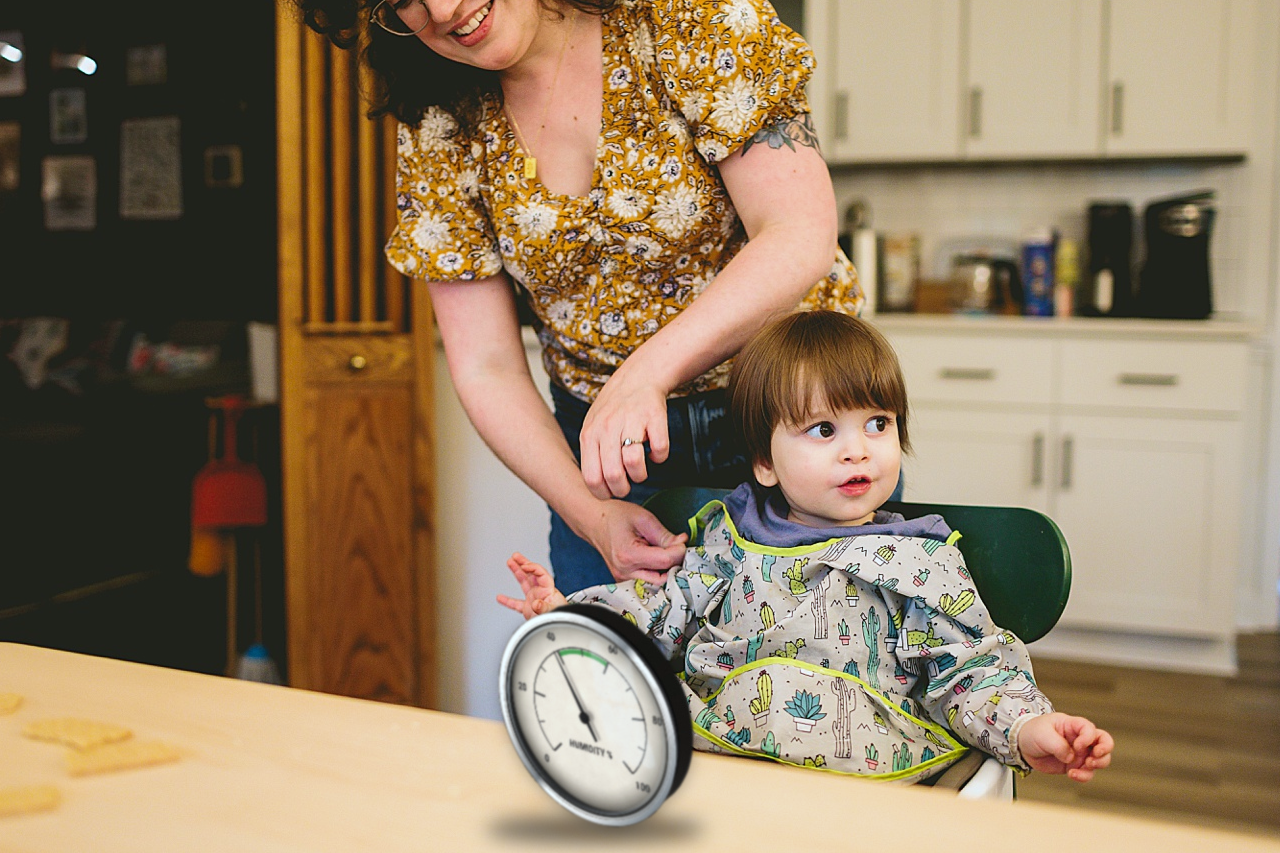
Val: 40 %
